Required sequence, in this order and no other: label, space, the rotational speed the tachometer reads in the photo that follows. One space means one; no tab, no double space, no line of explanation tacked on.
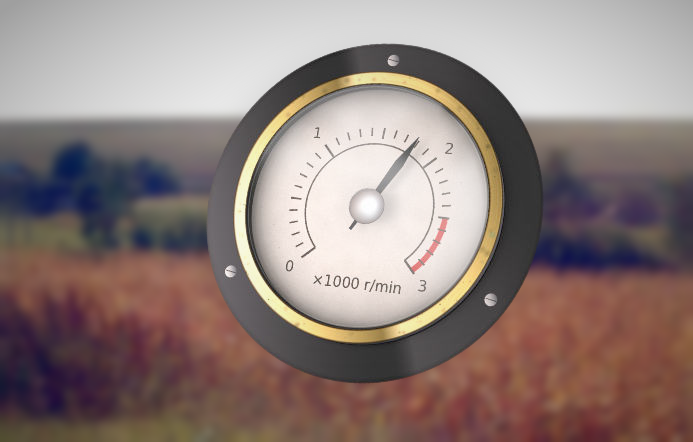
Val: 1800 rpm
